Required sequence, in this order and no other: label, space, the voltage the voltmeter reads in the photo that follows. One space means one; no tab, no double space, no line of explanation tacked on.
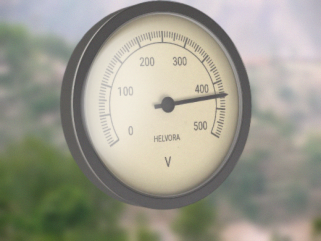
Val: 425 V
